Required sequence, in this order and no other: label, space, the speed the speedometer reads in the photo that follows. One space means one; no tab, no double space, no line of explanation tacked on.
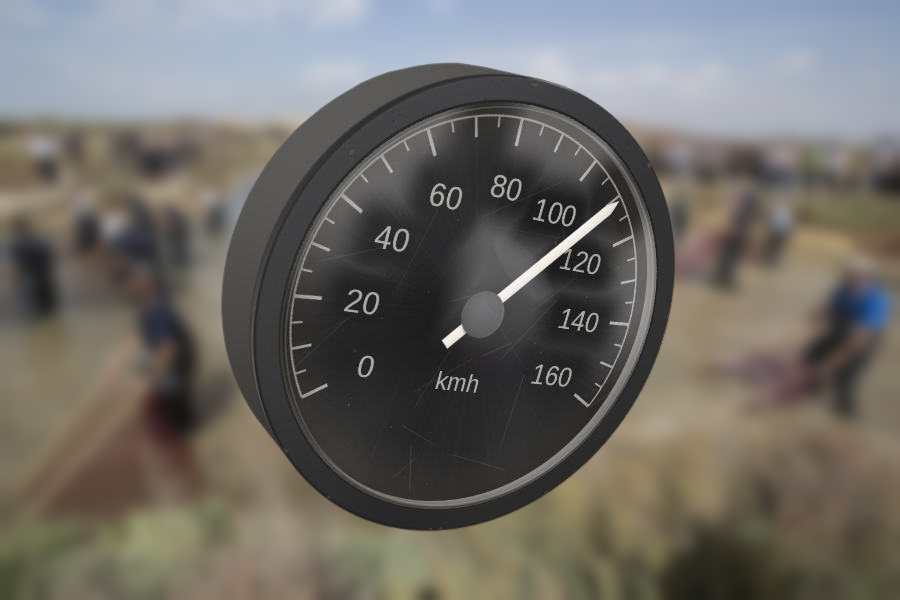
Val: 110 km/h
